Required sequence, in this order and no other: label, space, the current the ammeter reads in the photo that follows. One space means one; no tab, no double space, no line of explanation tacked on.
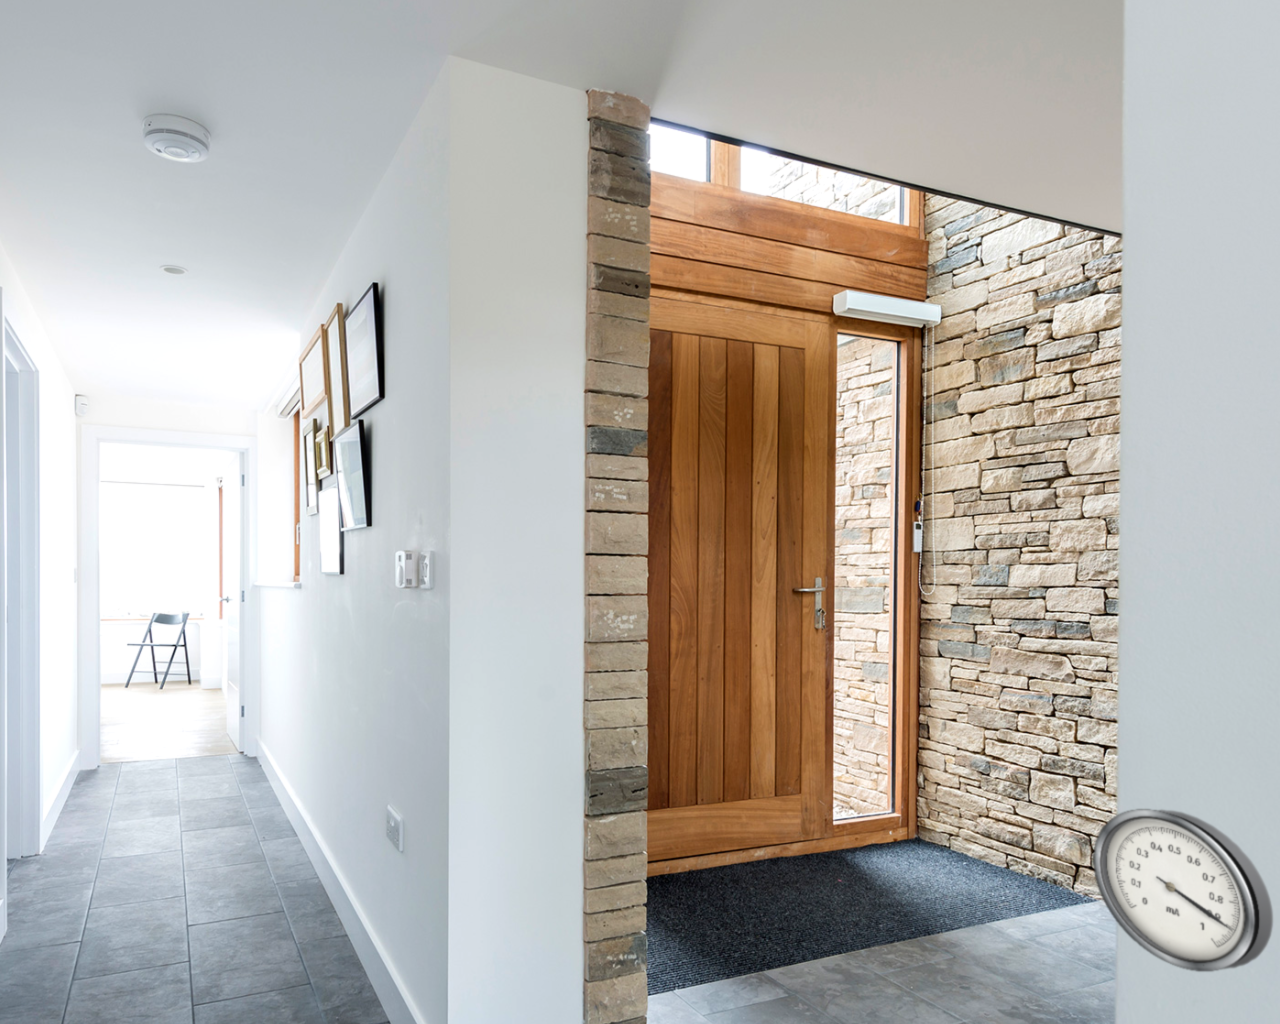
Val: 0.9 mA
